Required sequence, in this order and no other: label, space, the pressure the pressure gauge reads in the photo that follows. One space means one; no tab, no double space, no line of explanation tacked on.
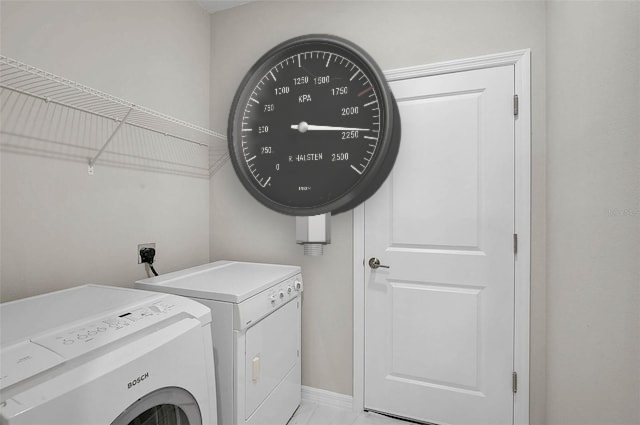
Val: 2200 kPa
